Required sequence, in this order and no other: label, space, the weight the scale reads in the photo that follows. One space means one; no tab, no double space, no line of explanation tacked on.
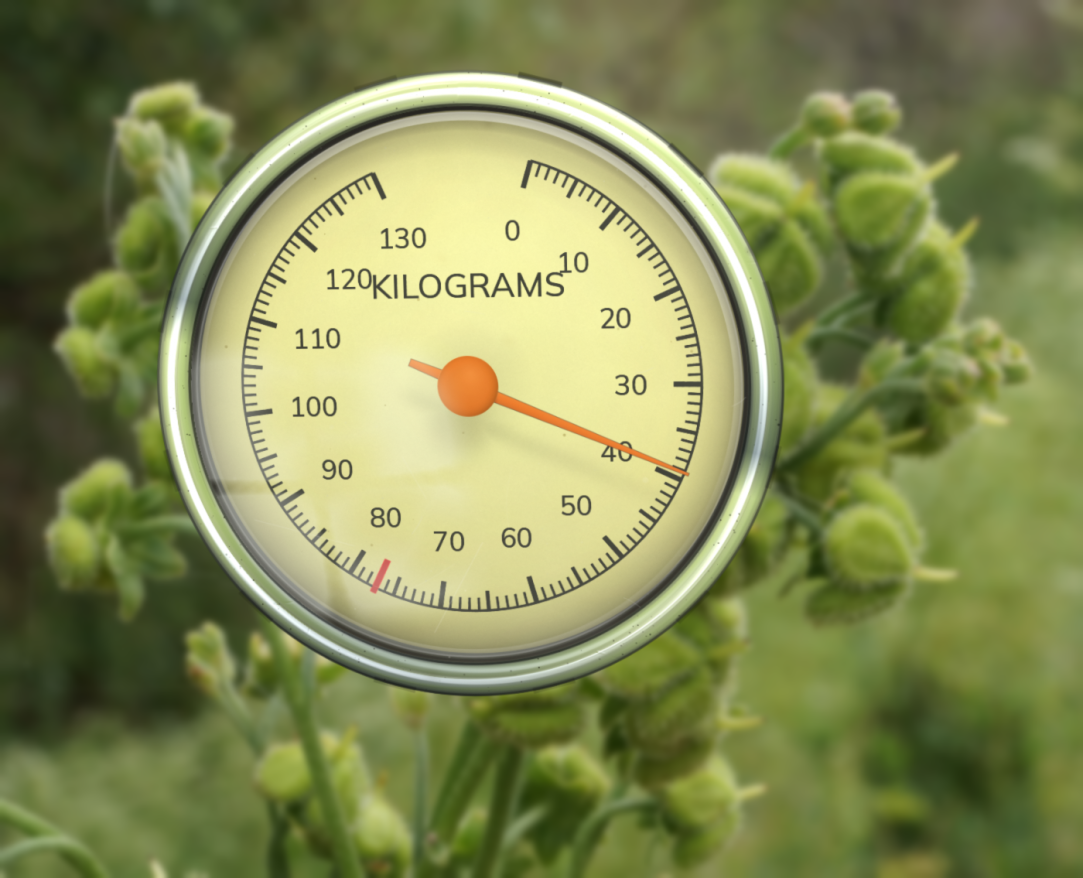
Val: 39 kg
